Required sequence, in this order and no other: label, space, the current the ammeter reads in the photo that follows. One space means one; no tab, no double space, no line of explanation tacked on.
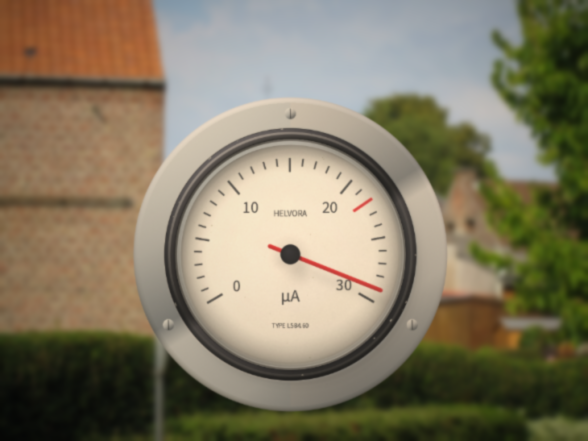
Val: 29 µA
